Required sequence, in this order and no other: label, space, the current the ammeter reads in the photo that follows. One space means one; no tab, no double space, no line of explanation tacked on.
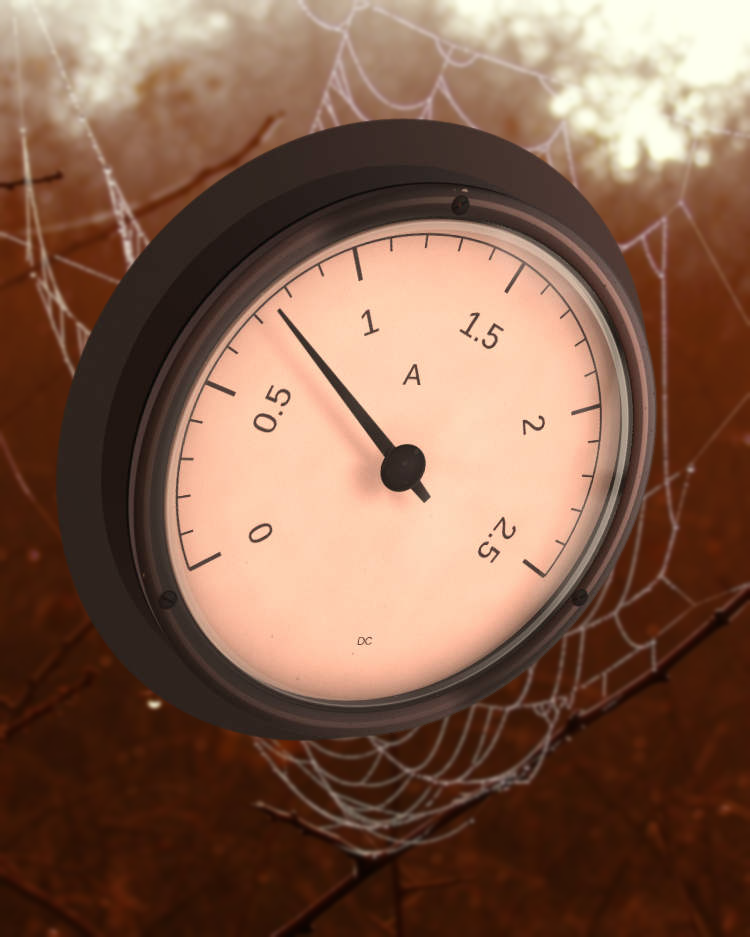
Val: 0.75 A
